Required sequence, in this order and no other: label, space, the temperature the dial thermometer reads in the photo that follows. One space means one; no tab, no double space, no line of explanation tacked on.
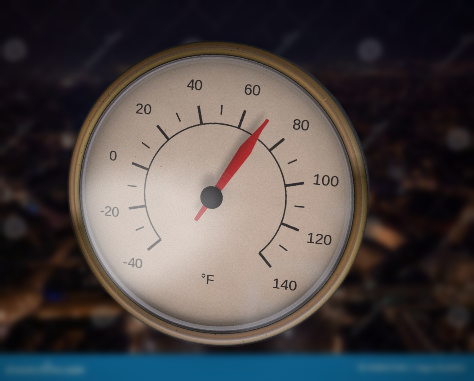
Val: 70 °F
